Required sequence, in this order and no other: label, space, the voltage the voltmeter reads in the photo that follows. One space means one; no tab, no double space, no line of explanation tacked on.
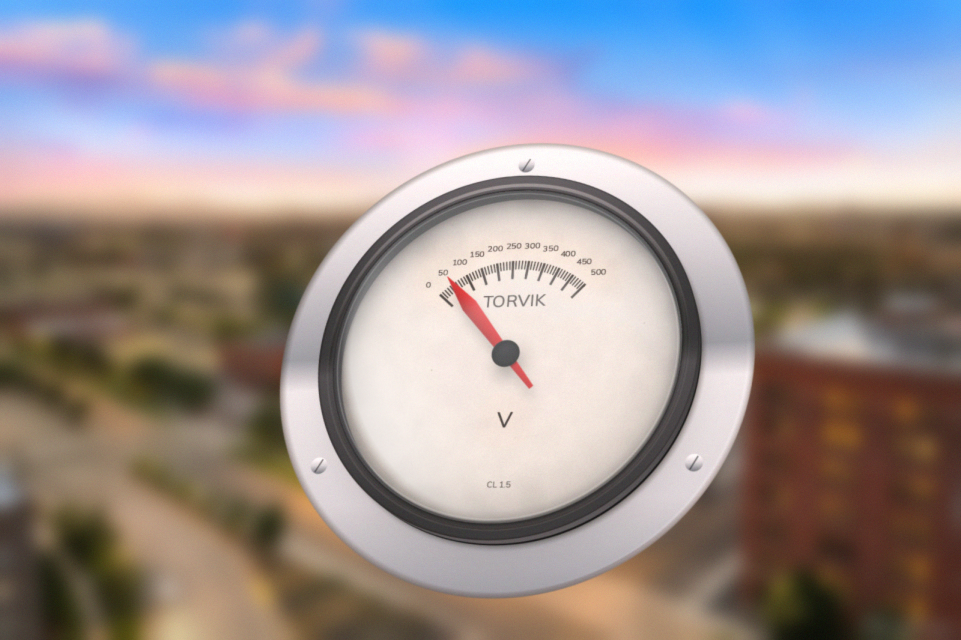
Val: 50 V
